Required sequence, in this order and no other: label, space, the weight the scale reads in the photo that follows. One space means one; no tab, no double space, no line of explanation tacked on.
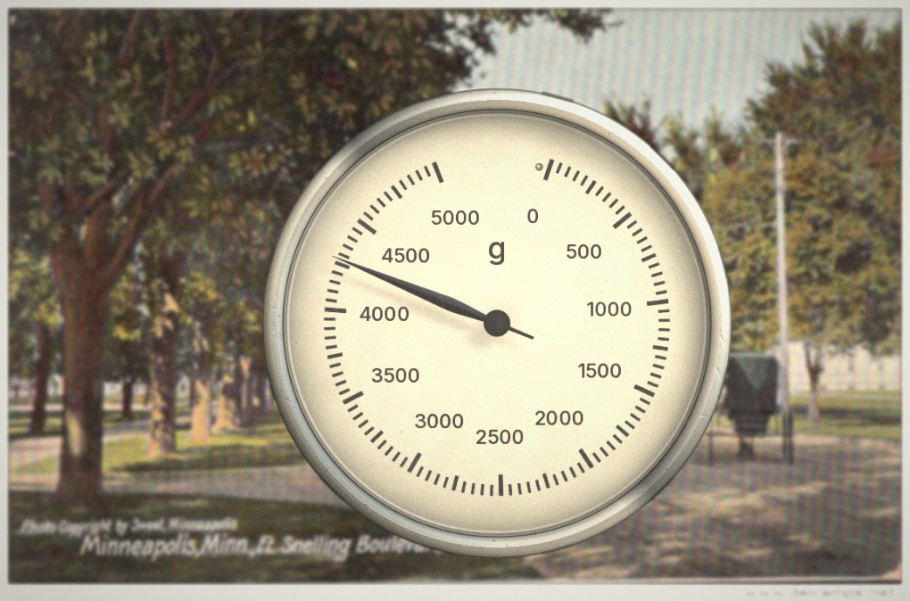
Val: 4275 g
